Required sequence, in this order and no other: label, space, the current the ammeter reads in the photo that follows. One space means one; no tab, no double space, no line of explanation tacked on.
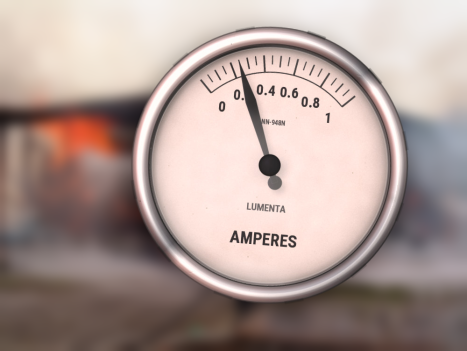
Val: 0.25 A
